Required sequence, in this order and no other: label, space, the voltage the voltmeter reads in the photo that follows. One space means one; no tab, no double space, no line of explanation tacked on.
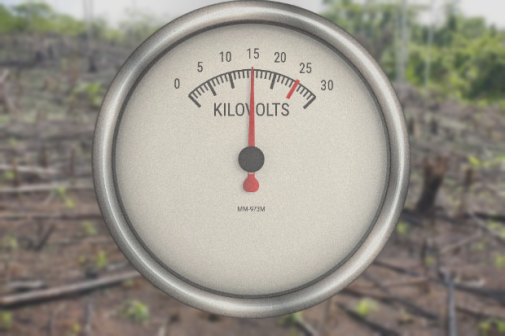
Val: 15 kV
